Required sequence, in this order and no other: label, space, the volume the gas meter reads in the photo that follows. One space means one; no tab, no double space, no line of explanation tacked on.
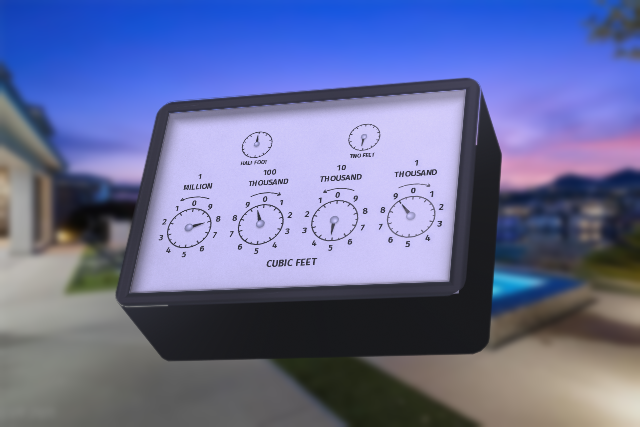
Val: 794900 ft³
